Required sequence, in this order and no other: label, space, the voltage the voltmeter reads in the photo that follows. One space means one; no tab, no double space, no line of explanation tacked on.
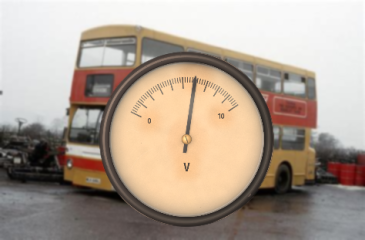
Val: 6 V
